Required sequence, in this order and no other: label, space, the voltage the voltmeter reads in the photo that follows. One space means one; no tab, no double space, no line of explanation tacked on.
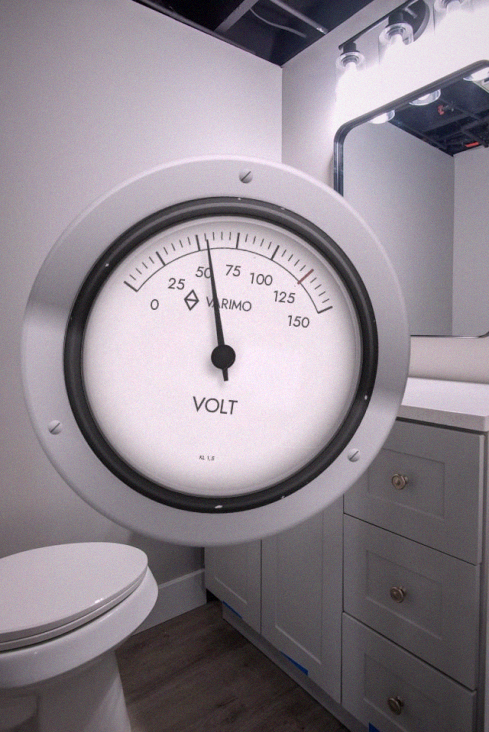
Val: 55 V
